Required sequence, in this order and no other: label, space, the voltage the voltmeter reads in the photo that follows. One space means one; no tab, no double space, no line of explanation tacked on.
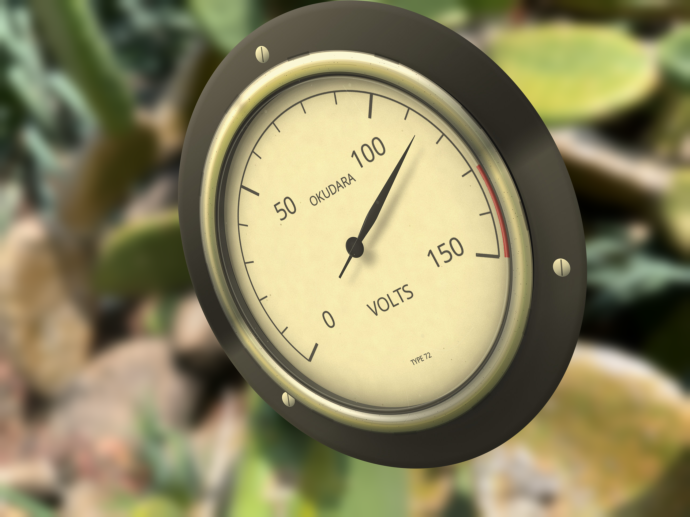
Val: 115 V
